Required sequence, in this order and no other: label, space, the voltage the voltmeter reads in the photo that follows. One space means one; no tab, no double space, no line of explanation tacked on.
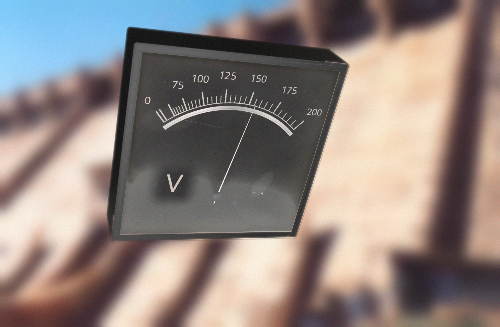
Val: 155 V
